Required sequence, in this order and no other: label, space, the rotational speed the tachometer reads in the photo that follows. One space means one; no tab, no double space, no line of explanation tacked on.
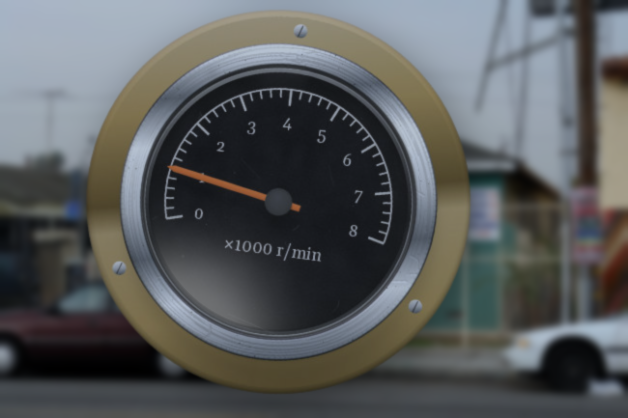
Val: 1000 rpm
